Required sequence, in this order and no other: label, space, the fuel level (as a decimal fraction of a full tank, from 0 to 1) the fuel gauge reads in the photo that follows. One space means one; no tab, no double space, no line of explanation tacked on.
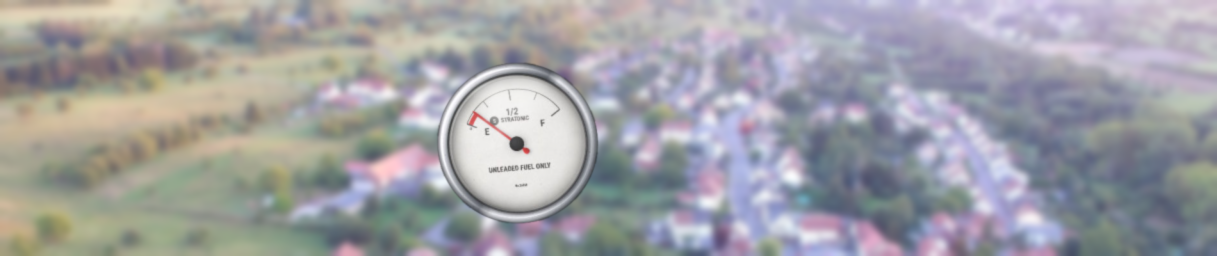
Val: 0.125
